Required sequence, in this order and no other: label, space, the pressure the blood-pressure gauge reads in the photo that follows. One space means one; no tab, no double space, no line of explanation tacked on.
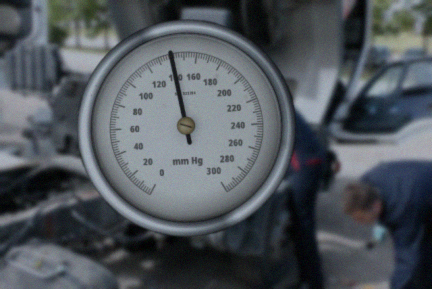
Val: 140 mmHg
